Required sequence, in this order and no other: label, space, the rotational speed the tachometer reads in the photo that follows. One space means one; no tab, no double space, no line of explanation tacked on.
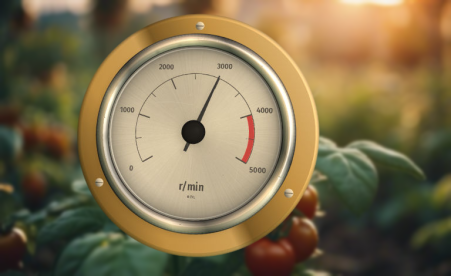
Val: 3000 rpm
